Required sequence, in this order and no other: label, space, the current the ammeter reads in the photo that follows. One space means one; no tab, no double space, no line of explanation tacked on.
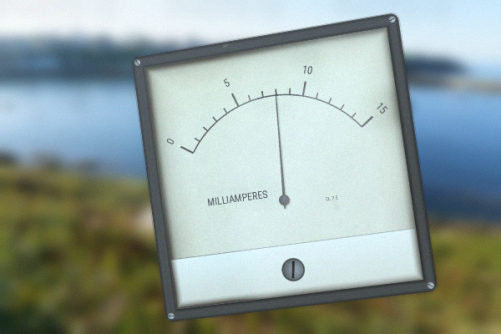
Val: 8 mA
